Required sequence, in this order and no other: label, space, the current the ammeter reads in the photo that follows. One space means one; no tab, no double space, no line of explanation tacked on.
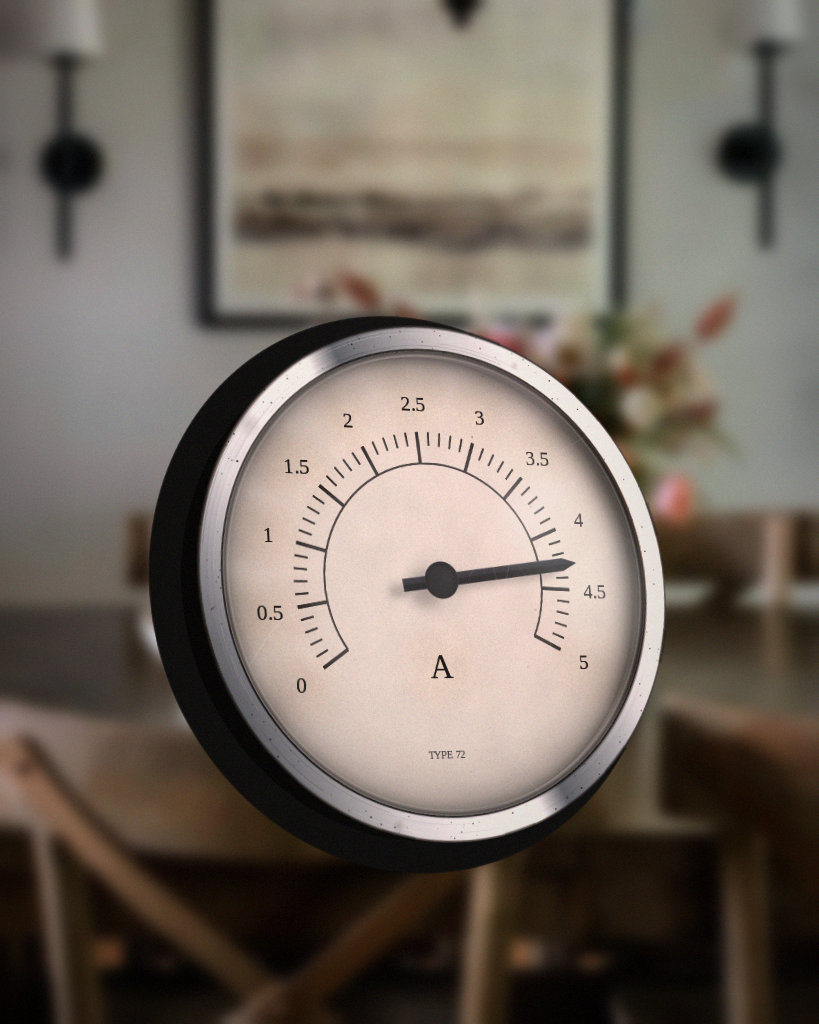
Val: 4.3 A
